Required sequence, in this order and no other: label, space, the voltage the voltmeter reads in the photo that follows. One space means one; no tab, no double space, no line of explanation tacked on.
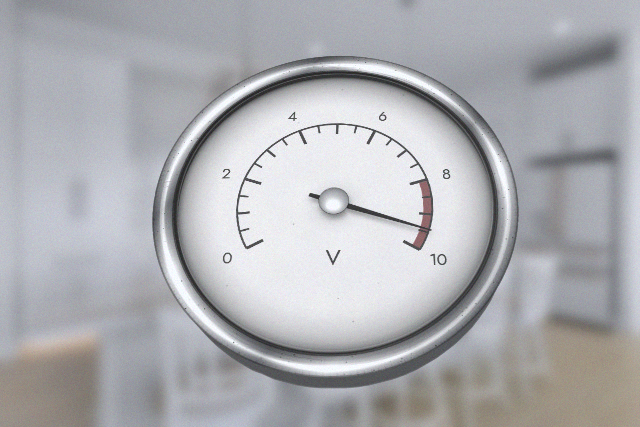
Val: 9.5 V
